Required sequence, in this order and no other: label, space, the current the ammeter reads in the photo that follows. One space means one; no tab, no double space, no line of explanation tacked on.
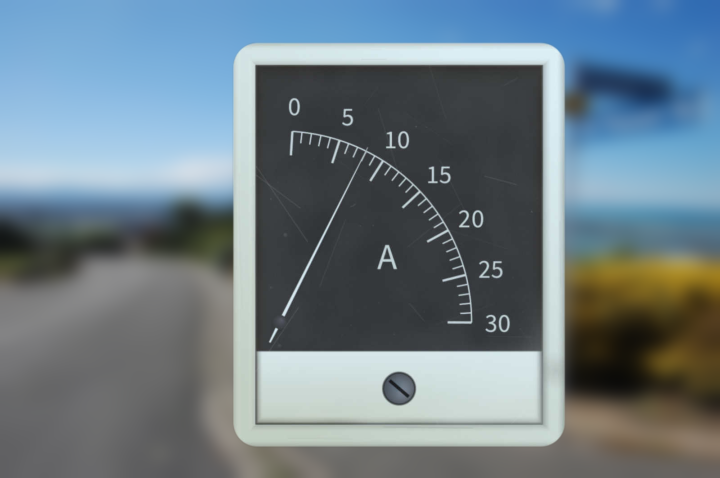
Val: 8 A
